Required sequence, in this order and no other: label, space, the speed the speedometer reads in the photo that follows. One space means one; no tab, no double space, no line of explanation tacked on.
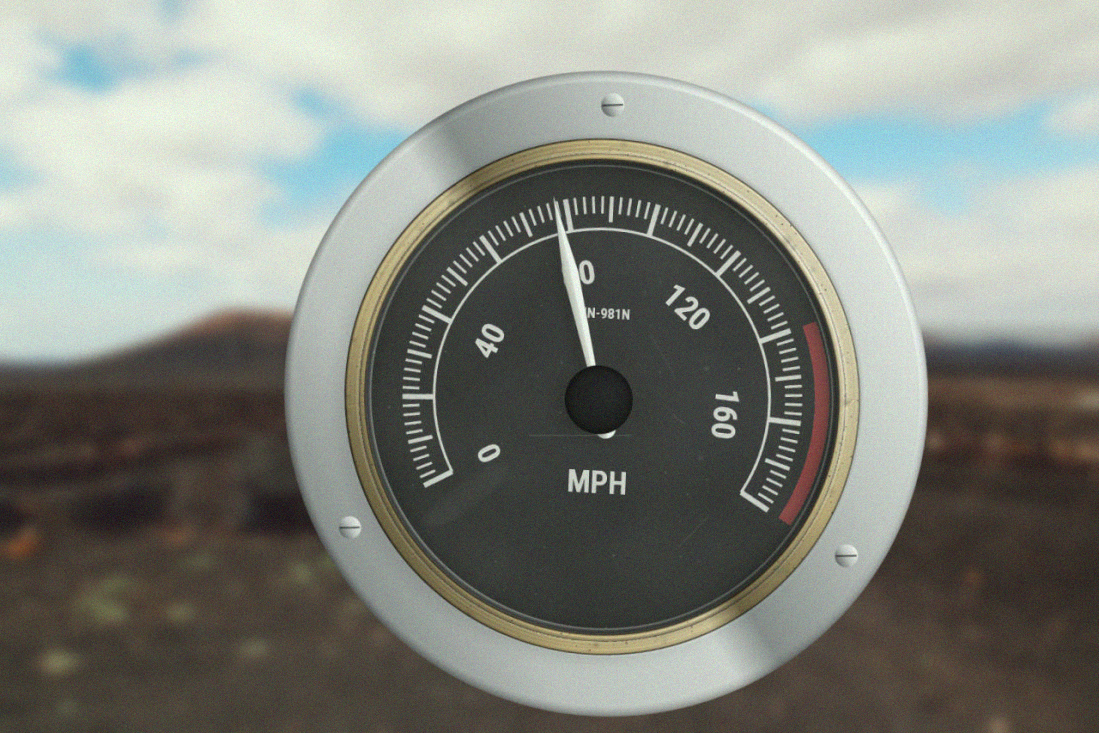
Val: 78 mph
